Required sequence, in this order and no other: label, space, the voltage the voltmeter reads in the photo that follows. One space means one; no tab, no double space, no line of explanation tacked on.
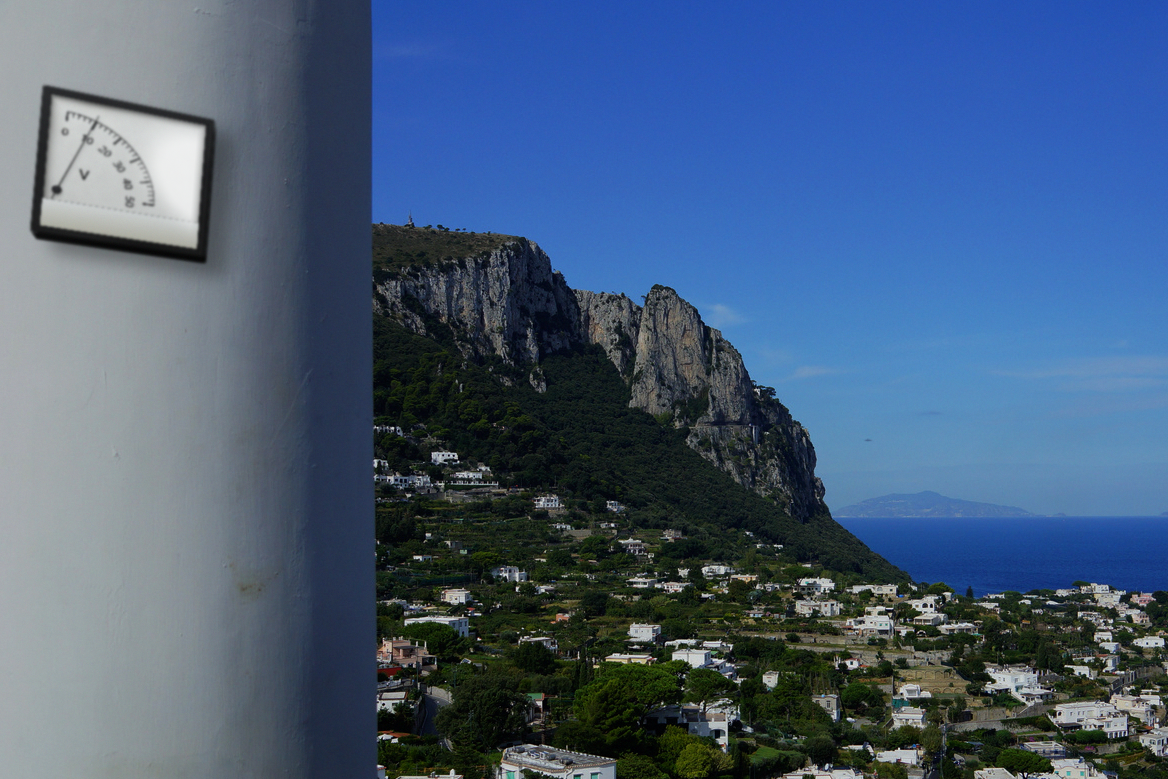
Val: 10 V
